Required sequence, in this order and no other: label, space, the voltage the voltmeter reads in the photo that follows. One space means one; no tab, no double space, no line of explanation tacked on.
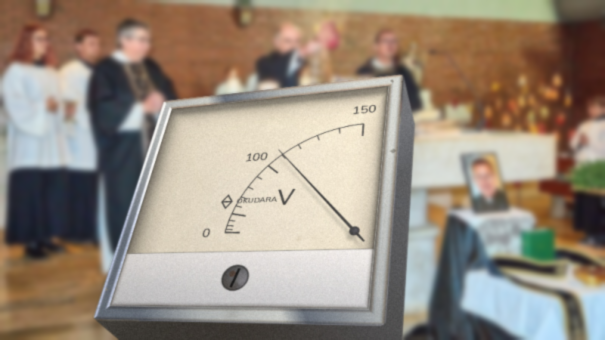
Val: 110 V
